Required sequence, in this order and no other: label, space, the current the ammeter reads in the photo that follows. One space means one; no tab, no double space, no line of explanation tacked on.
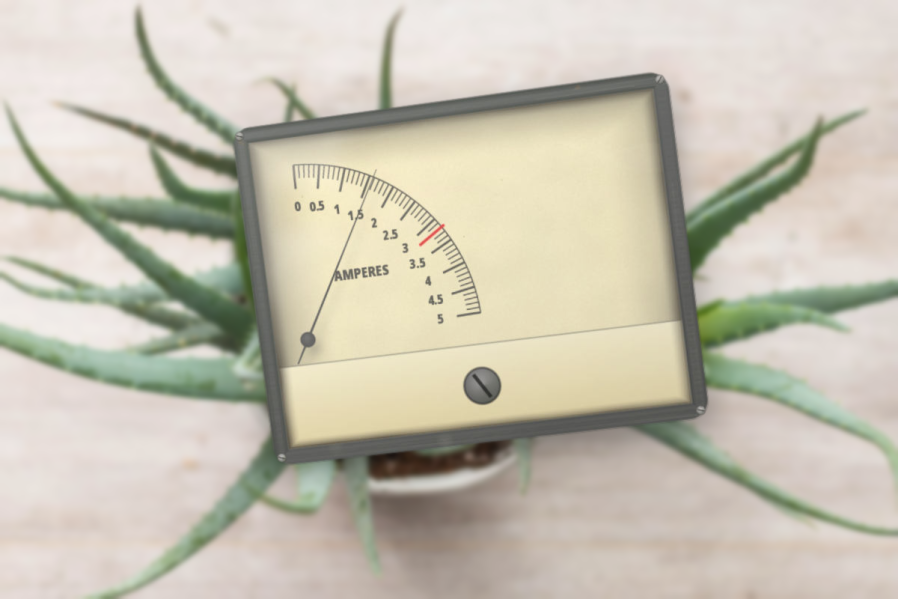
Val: 1.6 A
